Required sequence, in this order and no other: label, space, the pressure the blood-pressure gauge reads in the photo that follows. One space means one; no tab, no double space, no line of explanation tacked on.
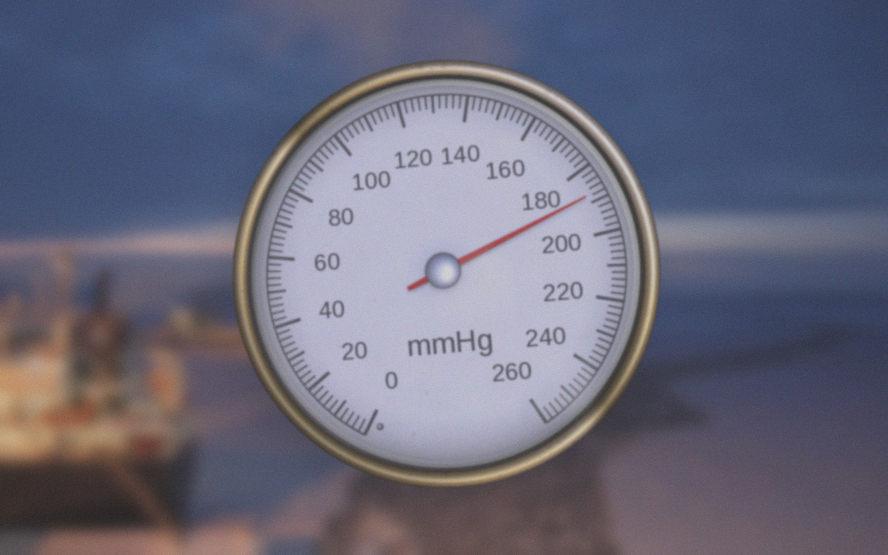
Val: 188 mmHg
